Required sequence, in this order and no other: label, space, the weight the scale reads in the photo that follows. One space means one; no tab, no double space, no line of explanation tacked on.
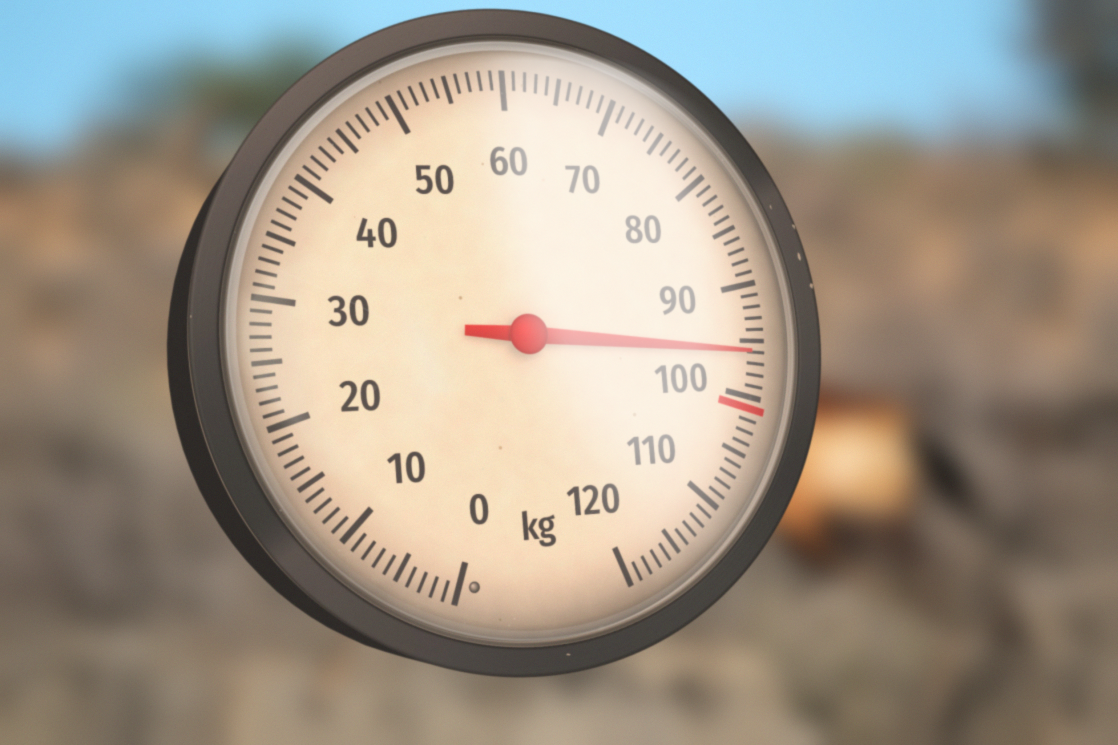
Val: 96 kg
